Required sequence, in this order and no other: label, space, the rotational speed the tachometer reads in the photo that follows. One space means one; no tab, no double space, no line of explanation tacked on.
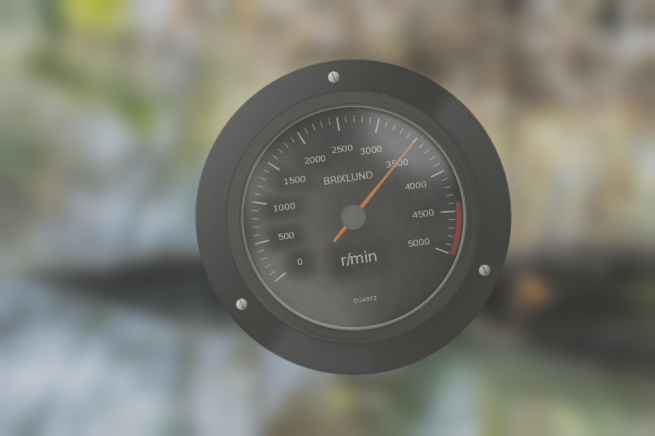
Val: 3500 rpm
